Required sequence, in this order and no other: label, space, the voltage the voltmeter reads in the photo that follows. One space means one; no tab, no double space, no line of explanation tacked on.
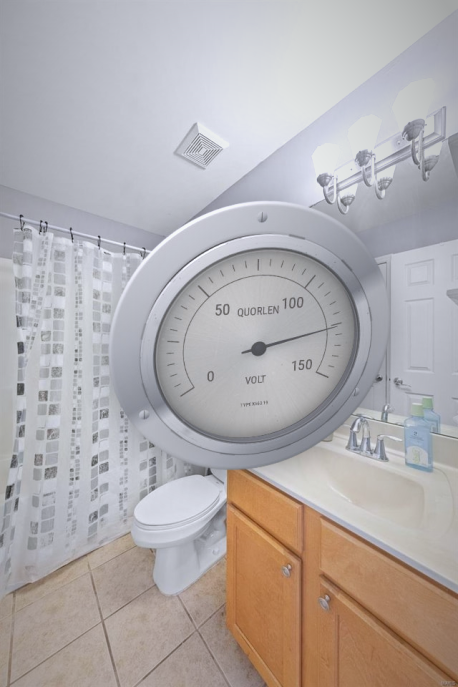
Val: 125 V
